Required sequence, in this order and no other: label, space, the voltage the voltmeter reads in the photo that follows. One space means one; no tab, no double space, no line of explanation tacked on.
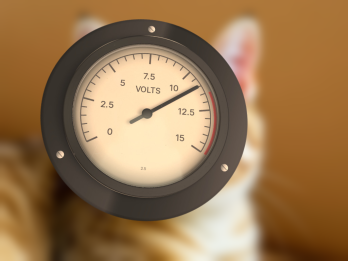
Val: 11 V
